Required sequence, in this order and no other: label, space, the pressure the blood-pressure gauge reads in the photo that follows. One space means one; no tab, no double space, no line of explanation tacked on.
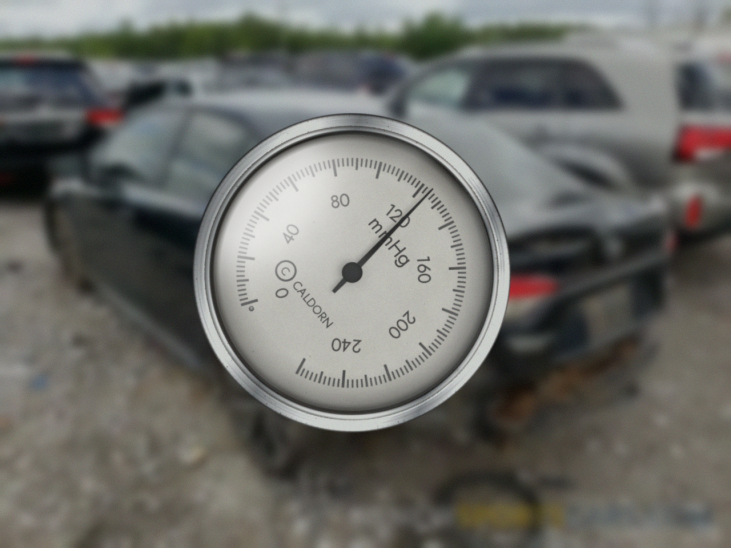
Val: 124 mmHg
